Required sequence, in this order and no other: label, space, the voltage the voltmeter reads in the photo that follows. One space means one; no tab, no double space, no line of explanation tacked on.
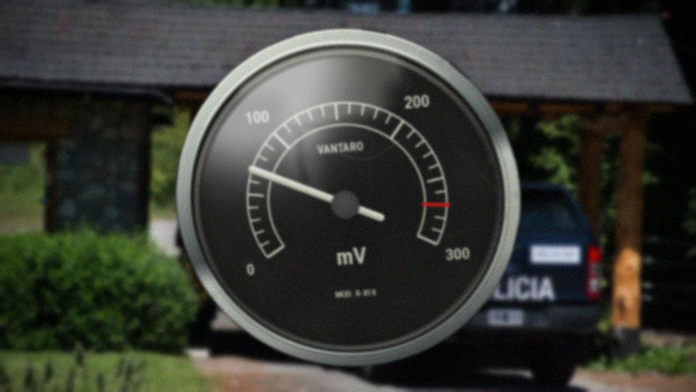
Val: 70 mV
